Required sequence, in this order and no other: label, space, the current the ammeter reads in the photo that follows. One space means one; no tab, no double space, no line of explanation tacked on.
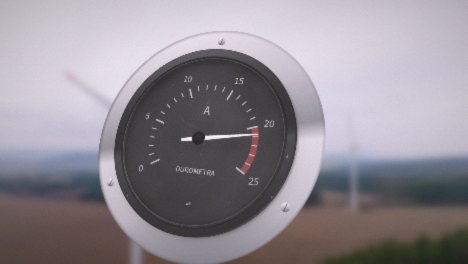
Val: 21 A
